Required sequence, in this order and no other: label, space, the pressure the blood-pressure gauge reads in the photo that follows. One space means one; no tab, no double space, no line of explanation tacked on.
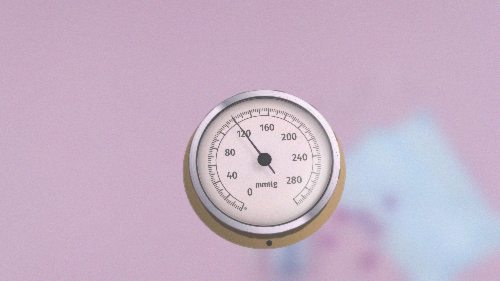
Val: 120 mmHg
